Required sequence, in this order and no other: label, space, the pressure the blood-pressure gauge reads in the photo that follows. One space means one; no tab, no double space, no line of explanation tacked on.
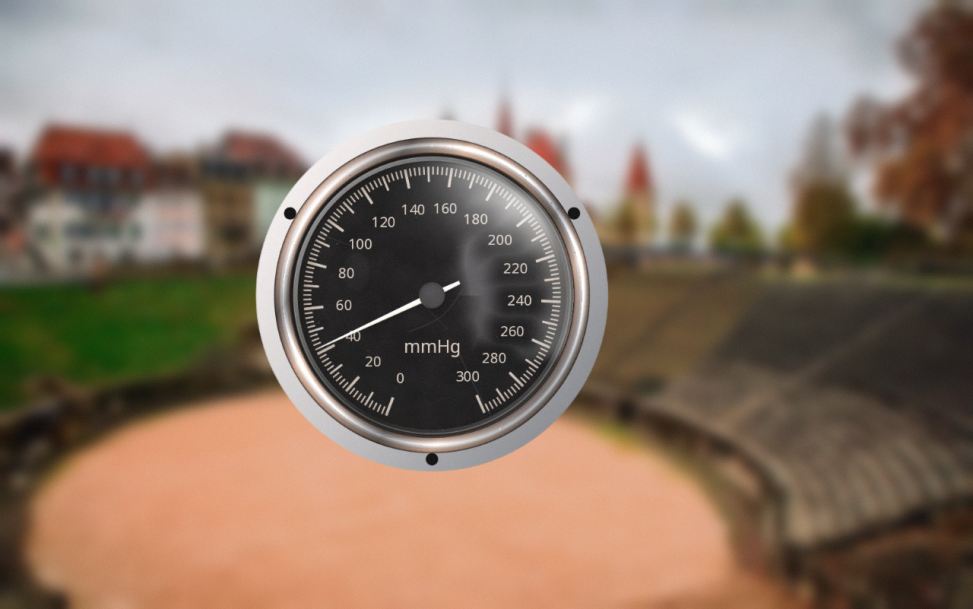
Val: 42 mmHg
